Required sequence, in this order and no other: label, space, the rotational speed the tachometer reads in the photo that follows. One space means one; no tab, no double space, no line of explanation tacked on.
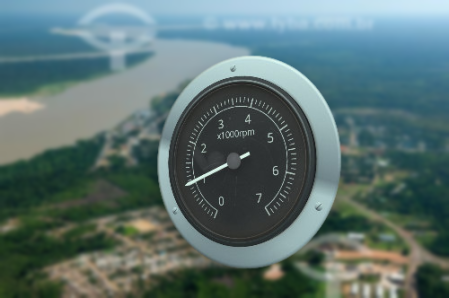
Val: 1000 rpm
